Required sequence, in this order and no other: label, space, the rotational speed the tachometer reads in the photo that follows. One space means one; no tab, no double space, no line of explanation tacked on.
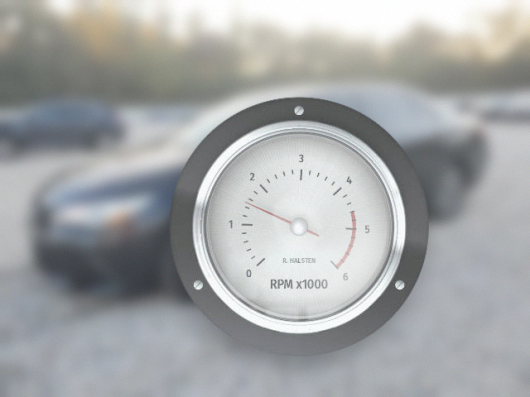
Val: 1500 rpm
